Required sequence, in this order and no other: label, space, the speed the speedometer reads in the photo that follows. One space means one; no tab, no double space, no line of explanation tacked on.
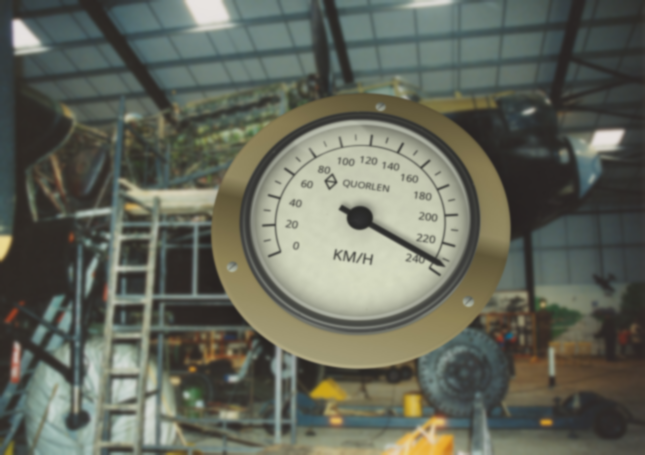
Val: 235 km/h
